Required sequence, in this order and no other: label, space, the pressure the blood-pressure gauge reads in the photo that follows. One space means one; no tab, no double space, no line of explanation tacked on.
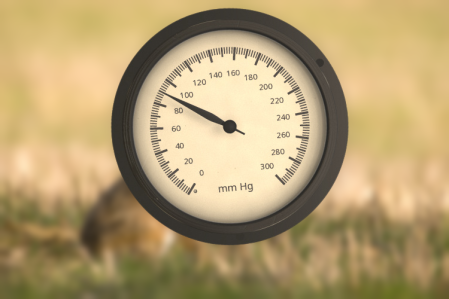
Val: 90 mmHg
